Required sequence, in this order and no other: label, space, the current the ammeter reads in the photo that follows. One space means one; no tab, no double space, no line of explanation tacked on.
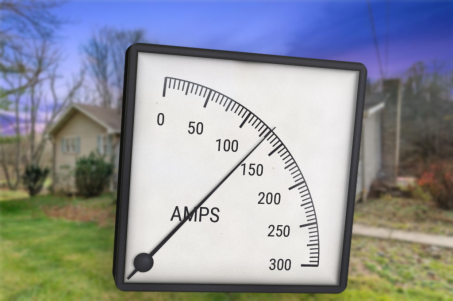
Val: 130 A
